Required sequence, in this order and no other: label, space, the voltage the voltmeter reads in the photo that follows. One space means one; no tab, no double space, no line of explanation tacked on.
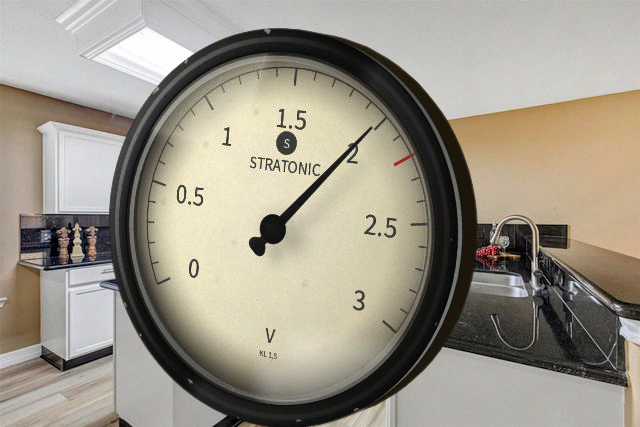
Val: 2 V
